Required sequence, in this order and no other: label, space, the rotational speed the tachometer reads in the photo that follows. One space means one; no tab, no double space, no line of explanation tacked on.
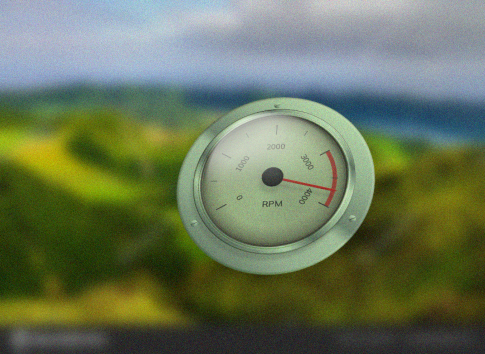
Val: 3750 rpm
